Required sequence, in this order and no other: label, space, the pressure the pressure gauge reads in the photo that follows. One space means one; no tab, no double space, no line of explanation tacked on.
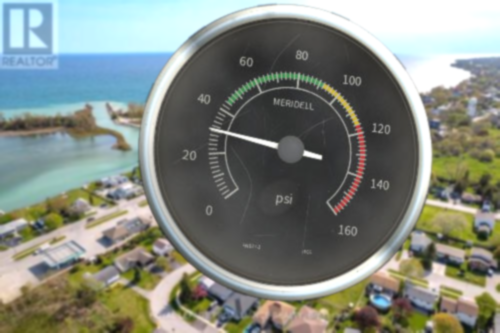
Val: 30 psi
